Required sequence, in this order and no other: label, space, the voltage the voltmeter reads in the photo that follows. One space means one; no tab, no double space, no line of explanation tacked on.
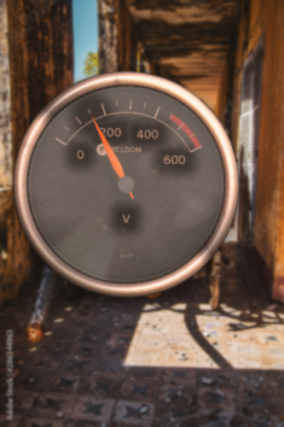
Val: 150 V
